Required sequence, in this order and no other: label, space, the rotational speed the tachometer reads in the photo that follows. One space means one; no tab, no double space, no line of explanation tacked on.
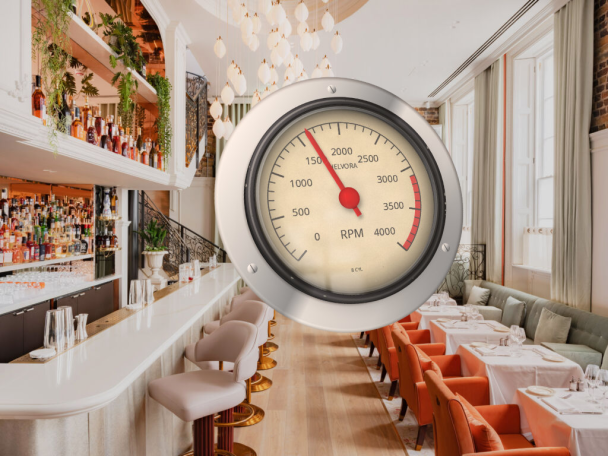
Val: 1600 rpm
